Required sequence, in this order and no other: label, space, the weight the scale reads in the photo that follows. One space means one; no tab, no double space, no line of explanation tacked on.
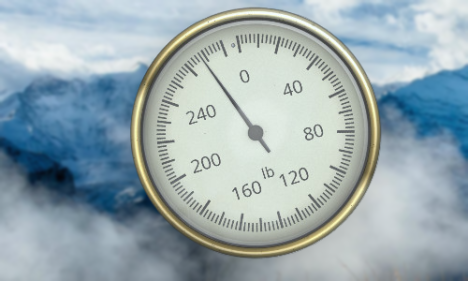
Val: 268 lb
